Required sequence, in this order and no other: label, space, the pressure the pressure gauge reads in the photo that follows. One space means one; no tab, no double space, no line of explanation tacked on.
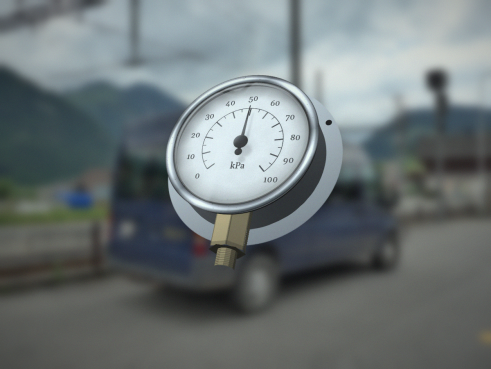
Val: 50 kPa
